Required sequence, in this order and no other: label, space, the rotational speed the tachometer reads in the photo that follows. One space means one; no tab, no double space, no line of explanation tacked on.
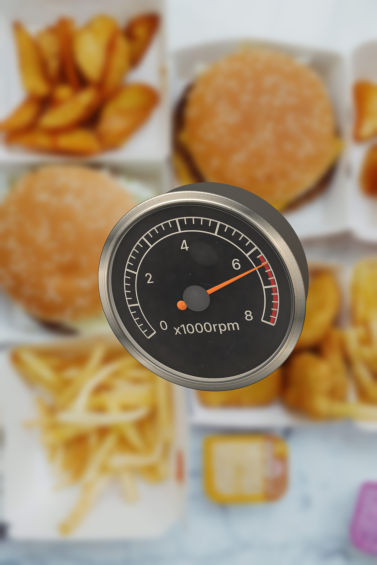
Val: 6400 rpm
